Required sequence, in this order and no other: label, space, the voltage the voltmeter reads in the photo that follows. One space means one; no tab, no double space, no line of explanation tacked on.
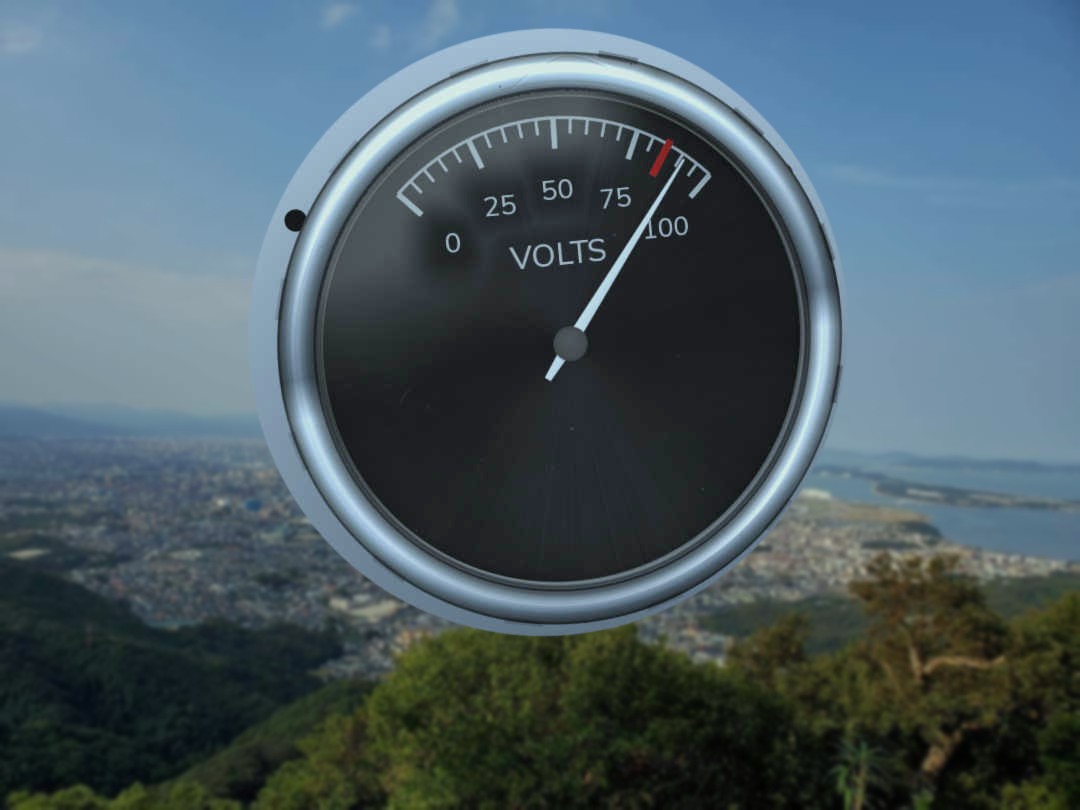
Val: 90 V
